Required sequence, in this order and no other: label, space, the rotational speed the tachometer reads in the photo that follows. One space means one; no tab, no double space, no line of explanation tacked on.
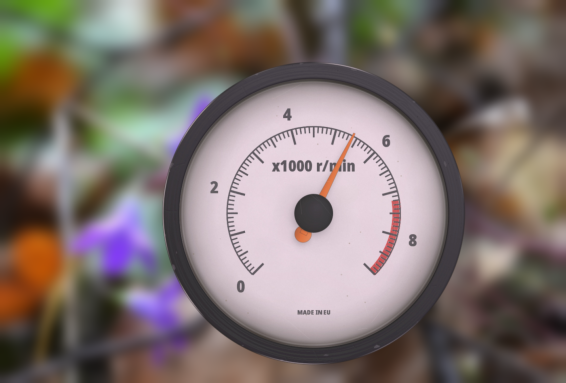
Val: 5400 rpm
